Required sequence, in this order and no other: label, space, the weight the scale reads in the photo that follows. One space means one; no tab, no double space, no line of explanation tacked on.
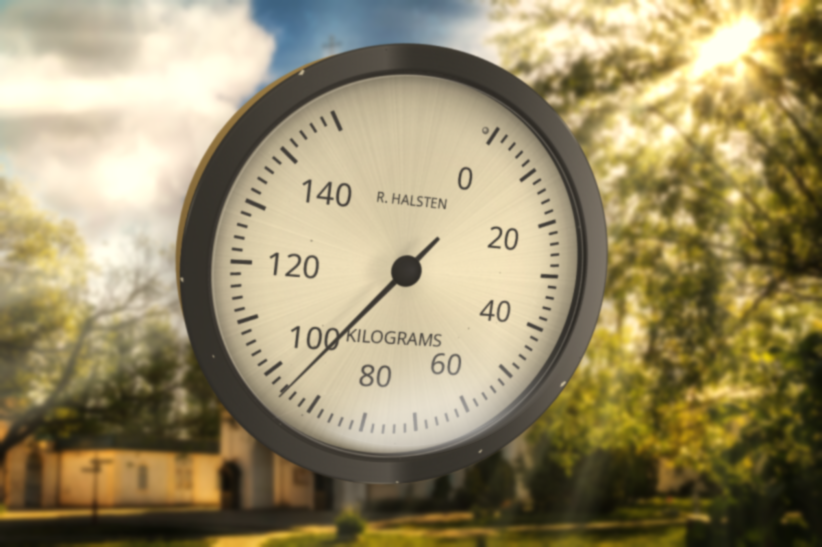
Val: 96 kg
